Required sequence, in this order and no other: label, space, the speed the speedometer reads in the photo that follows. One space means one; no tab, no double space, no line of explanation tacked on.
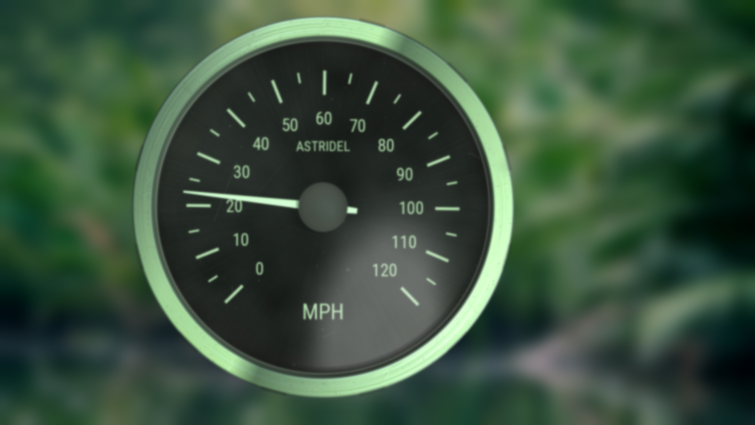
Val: 22.5 mph
